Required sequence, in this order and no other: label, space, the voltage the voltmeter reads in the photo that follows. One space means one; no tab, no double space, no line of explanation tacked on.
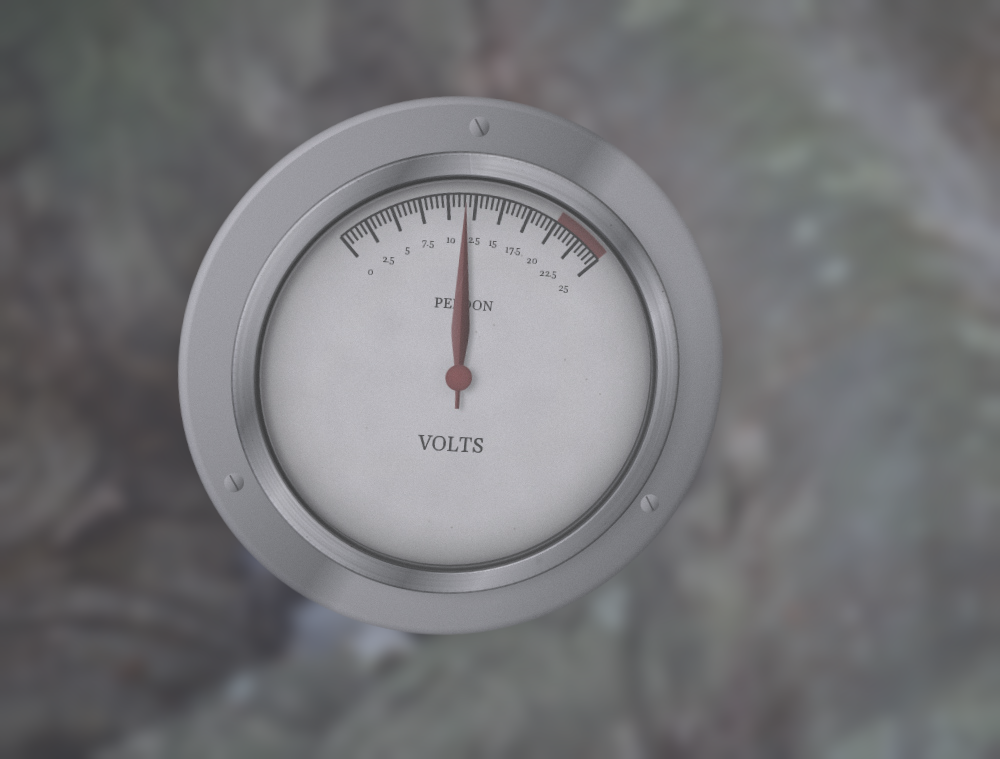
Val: 11.5 V
